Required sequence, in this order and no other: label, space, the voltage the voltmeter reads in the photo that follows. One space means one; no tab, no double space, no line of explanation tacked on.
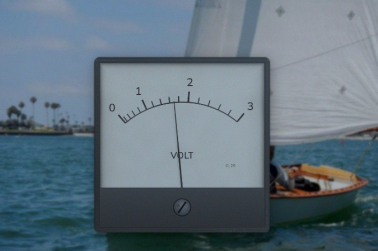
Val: 1.7 V
